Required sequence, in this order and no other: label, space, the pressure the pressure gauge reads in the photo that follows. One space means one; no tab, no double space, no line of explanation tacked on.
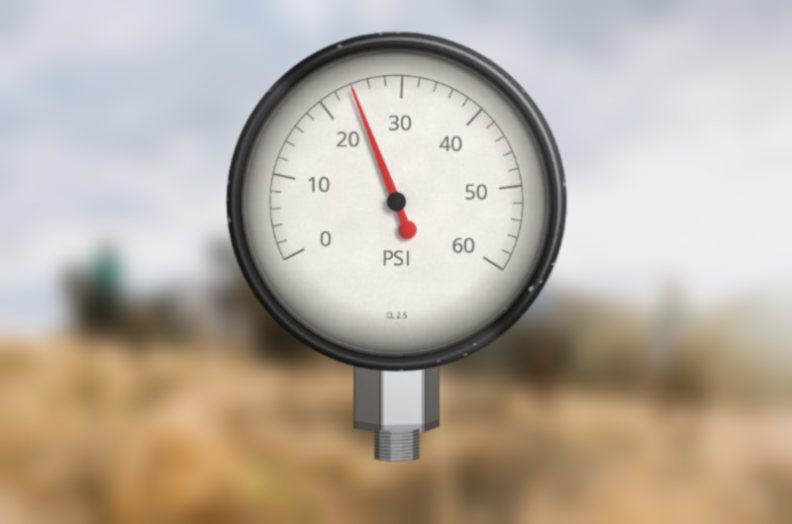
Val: 24 psi
